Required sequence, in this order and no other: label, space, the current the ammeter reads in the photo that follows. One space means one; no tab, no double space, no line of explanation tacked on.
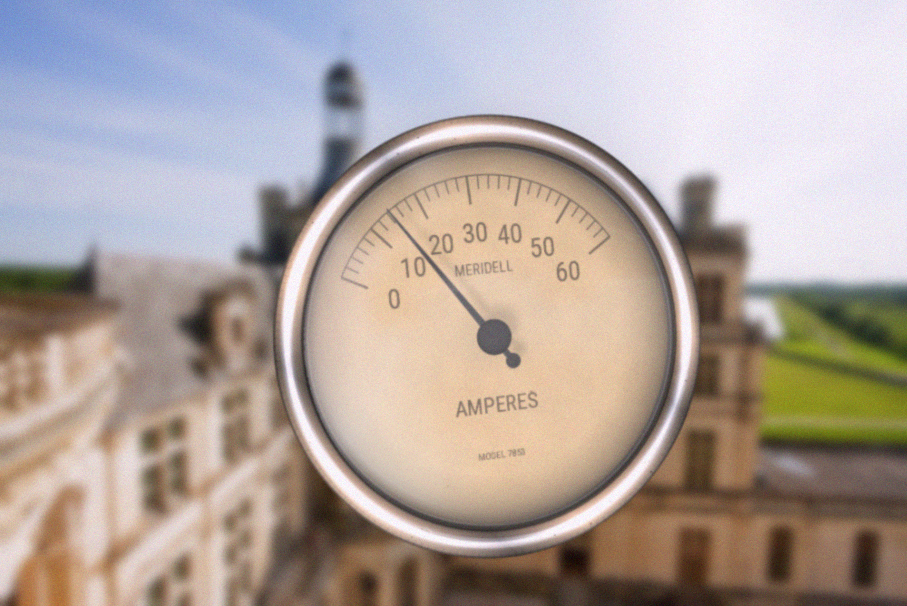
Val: 14 A
